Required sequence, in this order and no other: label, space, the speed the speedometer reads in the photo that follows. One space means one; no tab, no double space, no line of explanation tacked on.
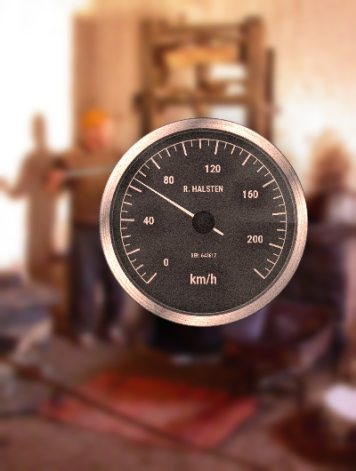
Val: 65 km/h
